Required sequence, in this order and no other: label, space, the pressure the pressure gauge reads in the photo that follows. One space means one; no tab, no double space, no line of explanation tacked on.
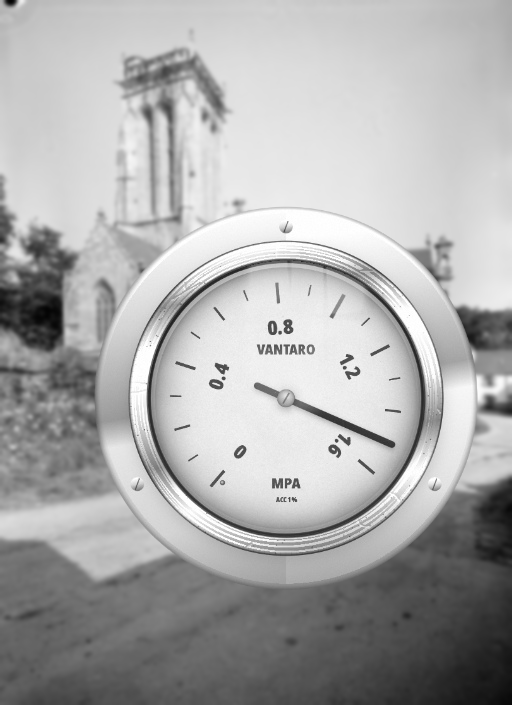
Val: 1.5 MPa
